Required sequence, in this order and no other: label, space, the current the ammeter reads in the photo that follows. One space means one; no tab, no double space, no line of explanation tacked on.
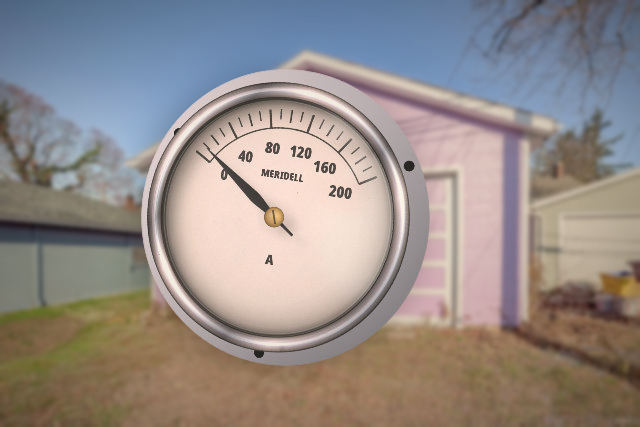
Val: 10 A
